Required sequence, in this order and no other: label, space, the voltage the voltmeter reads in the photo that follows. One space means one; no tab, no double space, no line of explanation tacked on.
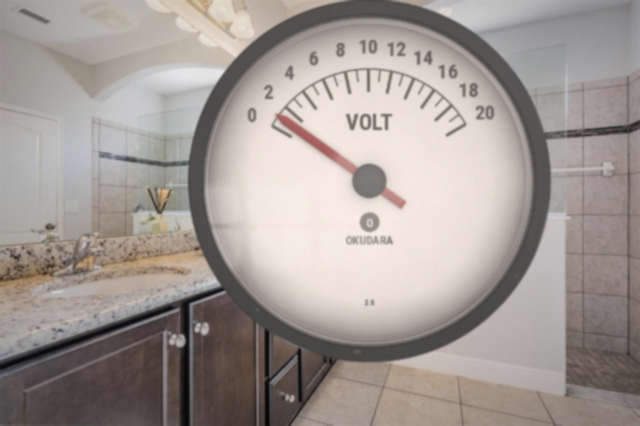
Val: 1 V
